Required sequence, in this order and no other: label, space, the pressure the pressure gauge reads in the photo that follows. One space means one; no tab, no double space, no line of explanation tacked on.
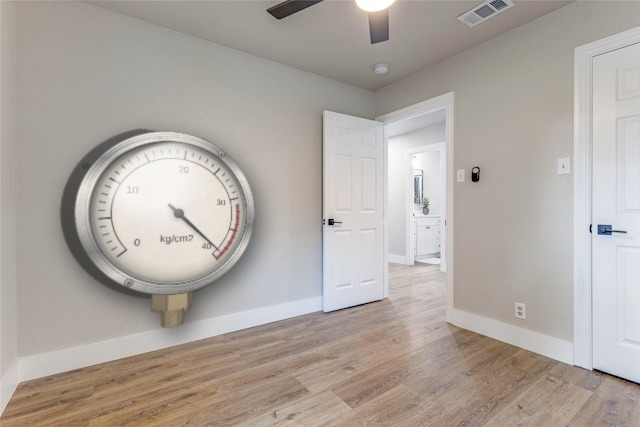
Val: 39 kg/cm²
